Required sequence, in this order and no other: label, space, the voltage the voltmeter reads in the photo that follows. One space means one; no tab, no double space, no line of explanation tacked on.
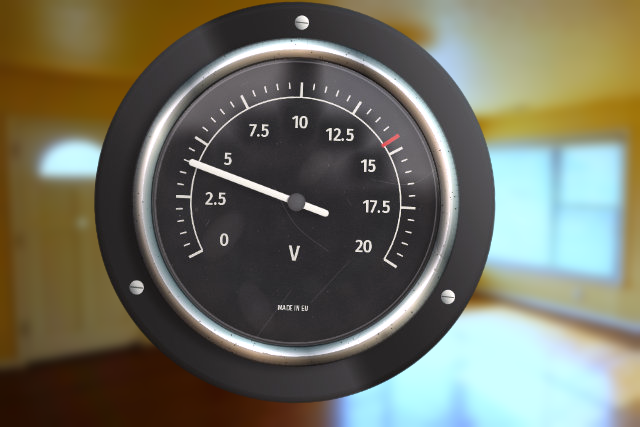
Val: 4 V
